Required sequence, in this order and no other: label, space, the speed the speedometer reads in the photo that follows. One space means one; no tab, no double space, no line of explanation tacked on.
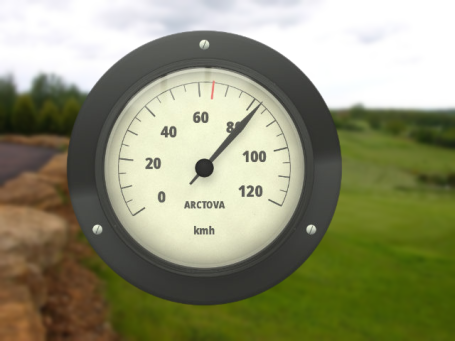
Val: 82.5 km/h
